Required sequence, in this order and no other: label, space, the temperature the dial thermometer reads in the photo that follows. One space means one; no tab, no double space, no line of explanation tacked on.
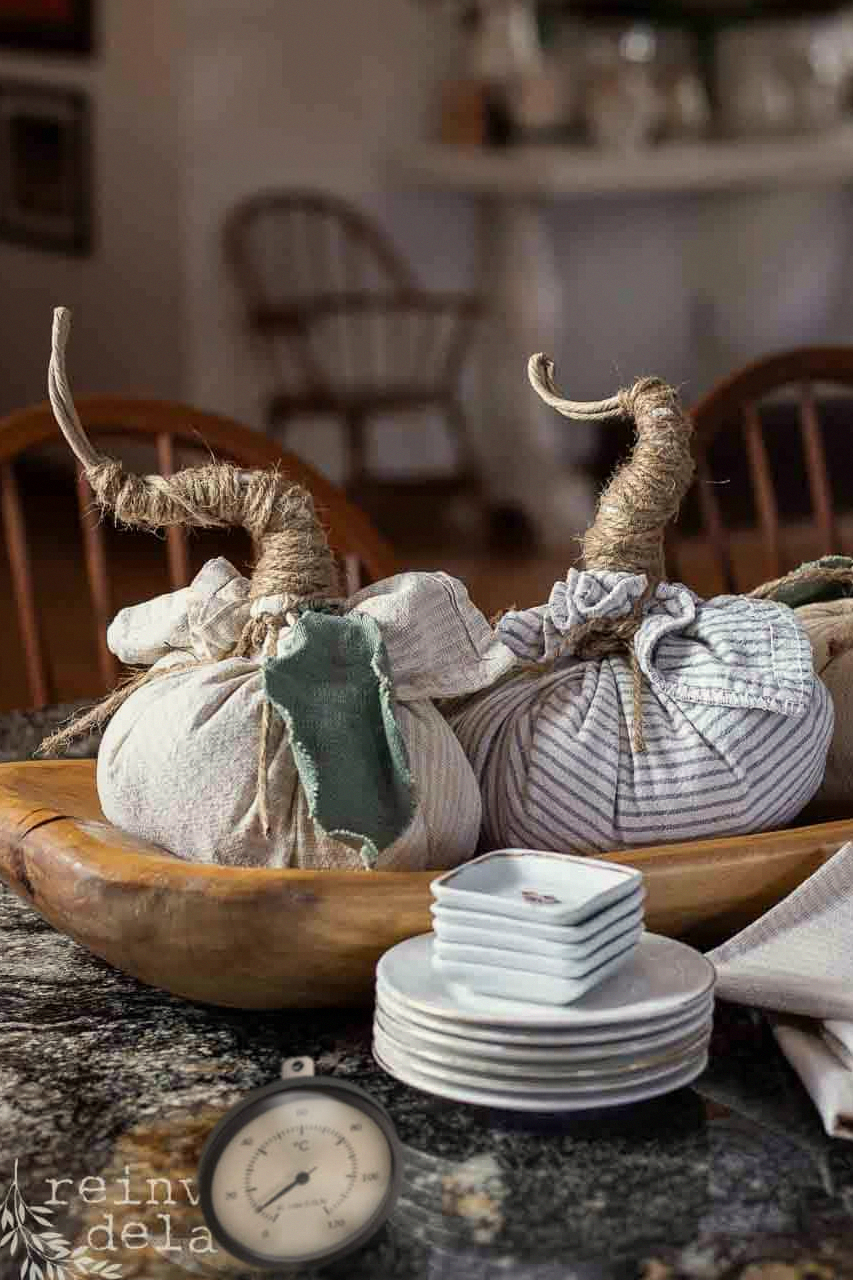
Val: 10 °C
